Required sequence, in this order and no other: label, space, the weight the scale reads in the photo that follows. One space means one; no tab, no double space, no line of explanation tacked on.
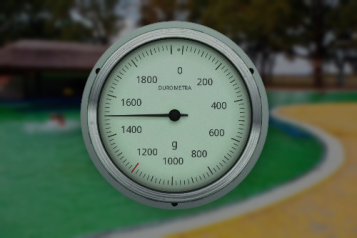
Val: 1500 g
